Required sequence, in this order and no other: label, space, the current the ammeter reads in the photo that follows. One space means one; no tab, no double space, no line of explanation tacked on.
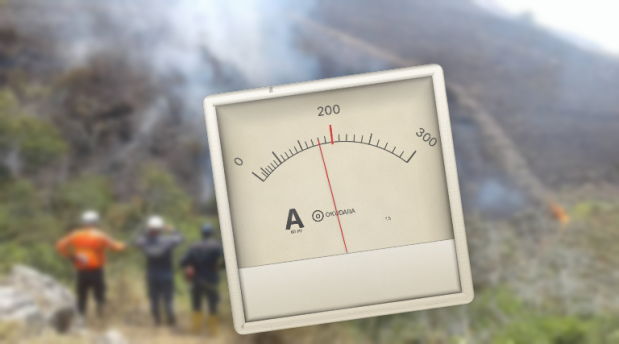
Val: 180 A
